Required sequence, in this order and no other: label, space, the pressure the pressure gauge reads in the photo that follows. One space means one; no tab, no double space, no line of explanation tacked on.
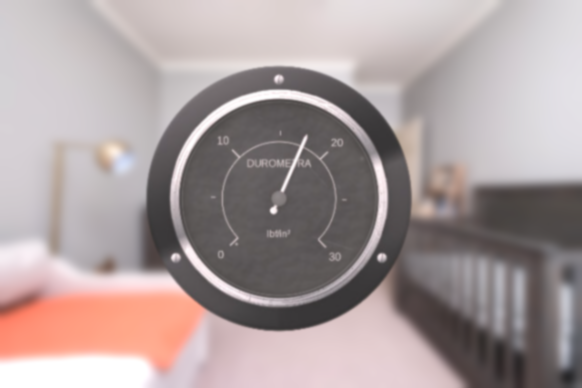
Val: 17.5 psi
